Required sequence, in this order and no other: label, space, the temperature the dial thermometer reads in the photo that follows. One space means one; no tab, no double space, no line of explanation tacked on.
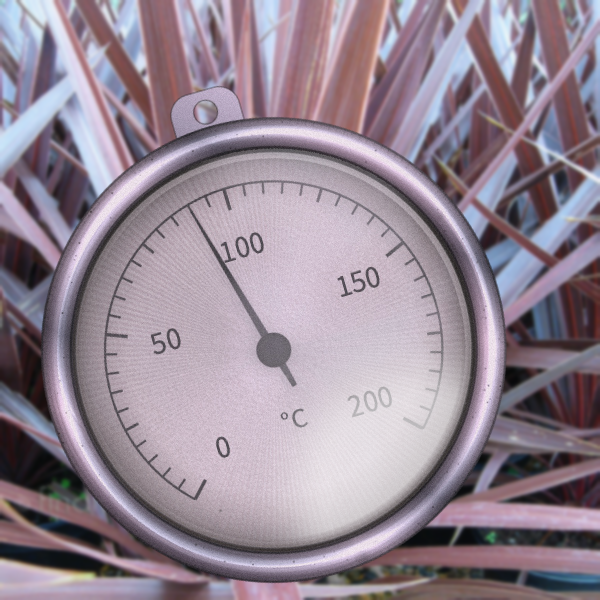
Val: 90 °C
